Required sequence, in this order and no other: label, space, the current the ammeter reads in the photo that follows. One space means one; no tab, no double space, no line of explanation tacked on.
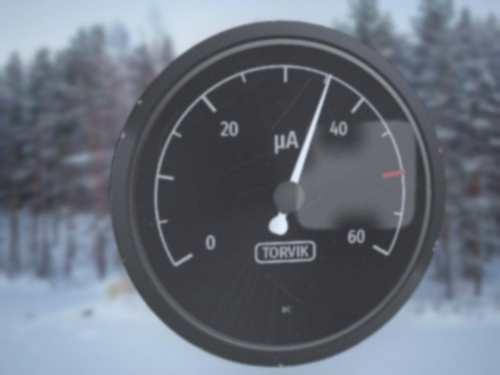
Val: 35 µA
